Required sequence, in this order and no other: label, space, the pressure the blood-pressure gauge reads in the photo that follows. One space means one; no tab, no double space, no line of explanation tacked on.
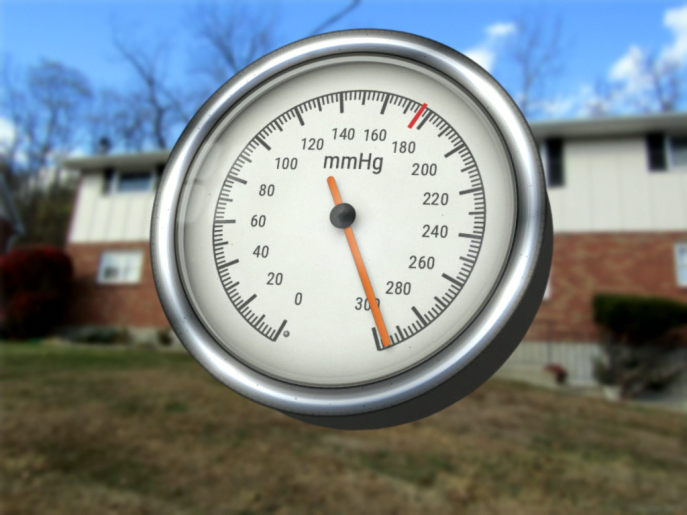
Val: 296 mmHg
